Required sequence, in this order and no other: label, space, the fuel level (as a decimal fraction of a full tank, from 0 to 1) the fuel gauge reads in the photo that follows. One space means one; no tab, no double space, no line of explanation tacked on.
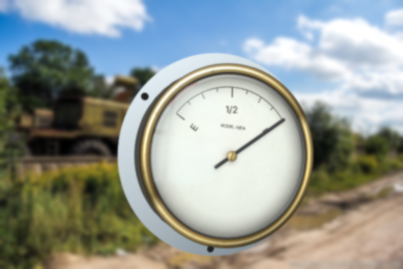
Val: 1
